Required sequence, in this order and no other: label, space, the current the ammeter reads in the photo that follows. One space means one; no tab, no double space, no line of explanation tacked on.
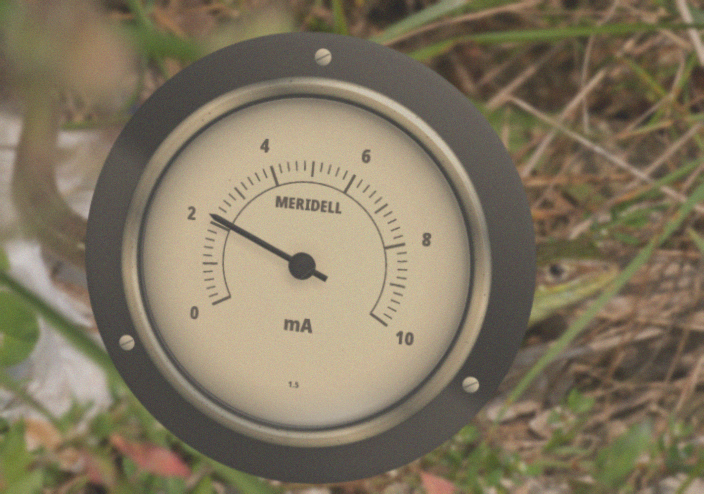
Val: 2.2 mA
